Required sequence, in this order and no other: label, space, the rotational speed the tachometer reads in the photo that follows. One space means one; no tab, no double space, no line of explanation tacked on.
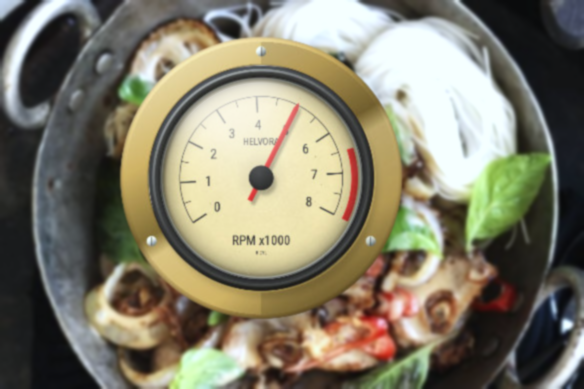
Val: 5000 rpm
